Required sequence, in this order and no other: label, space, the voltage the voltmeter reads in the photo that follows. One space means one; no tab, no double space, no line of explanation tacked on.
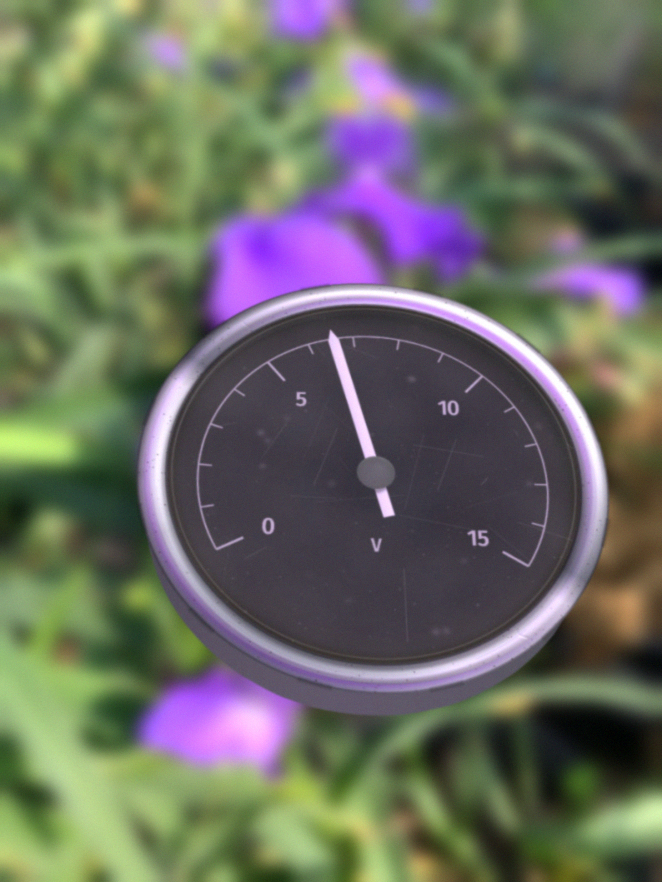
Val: 6.5 V
